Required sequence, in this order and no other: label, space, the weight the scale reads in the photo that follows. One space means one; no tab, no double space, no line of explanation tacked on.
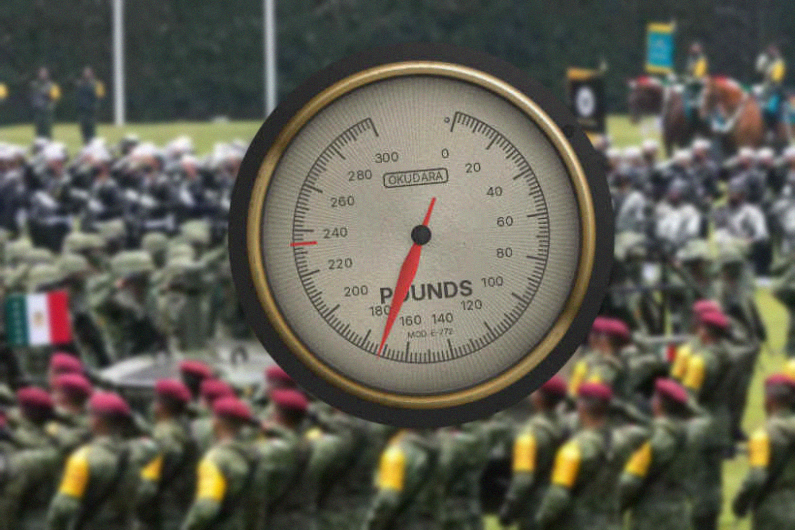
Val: 172 lb
